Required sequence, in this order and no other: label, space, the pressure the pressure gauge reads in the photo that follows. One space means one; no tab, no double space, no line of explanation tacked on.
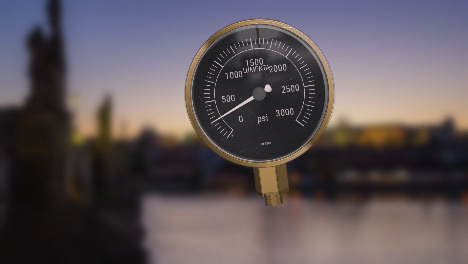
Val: 250 psi
